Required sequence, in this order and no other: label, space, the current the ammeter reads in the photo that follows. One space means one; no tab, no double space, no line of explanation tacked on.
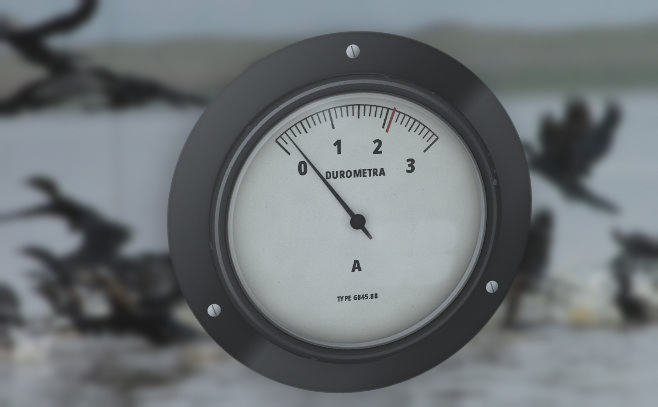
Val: 0.2 A
